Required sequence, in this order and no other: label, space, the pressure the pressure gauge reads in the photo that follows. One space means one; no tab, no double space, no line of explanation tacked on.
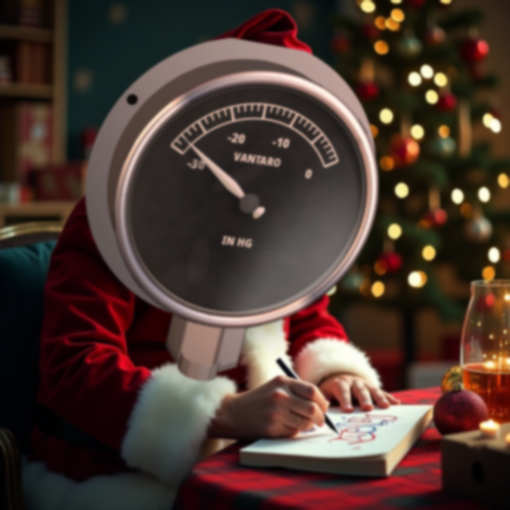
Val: -28 inHg
